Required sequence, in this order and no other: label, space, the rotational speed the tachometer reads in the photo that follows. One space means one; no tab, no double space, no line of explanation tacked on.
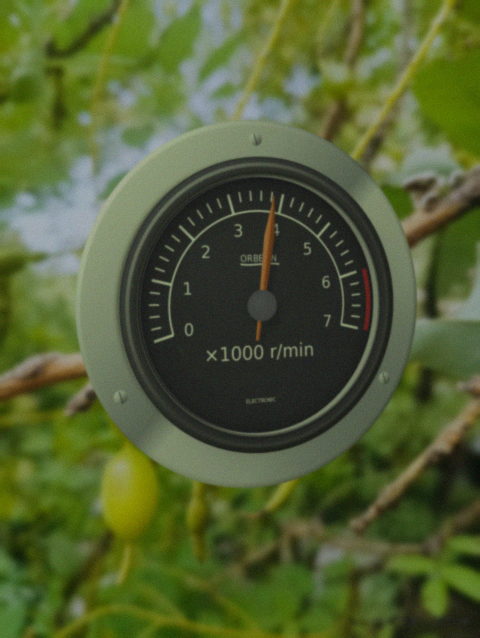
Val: 3800 rpm
